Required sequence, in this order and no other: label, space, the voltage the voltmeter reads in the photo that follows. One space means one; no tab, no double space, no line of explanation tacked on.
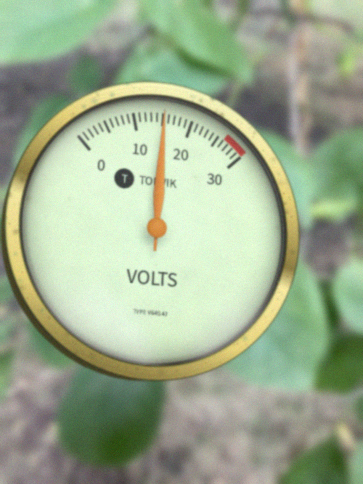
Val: 15 V
